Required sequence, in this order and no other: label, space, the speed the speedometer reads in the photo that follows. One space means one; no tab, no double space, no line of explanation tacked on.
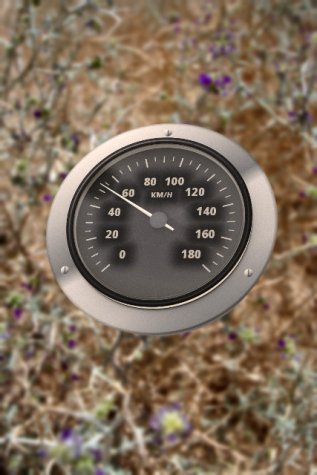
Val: 52.5 km/h
